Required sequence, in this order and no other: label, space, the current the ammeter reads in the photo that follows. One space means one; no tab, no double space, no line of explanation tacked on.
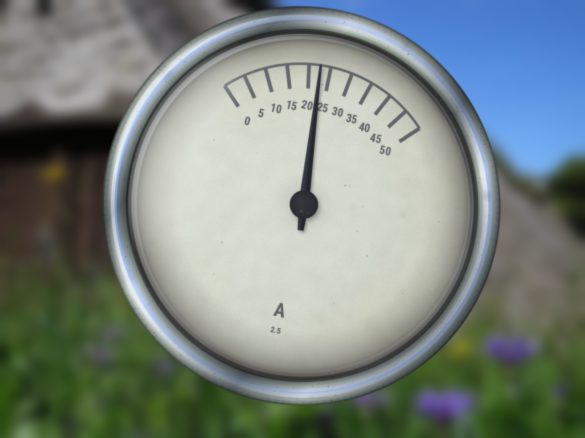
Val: 22.5 A
